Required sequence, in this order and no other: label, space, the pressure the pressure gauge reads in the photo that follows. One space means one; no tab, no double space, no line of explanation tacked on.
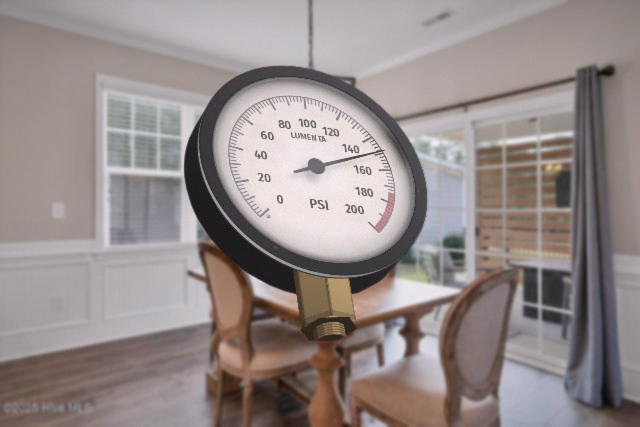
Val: 150 psi
